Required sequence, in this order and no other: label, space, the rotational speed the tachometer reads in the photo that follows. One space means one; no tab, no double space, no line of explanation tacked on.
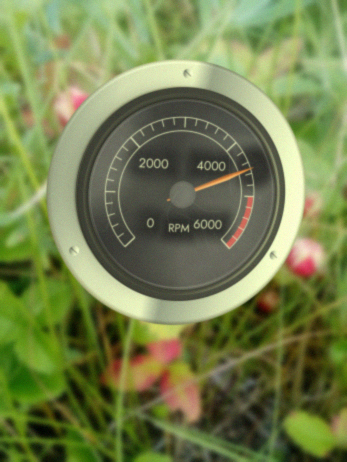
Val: 4500 rpm
